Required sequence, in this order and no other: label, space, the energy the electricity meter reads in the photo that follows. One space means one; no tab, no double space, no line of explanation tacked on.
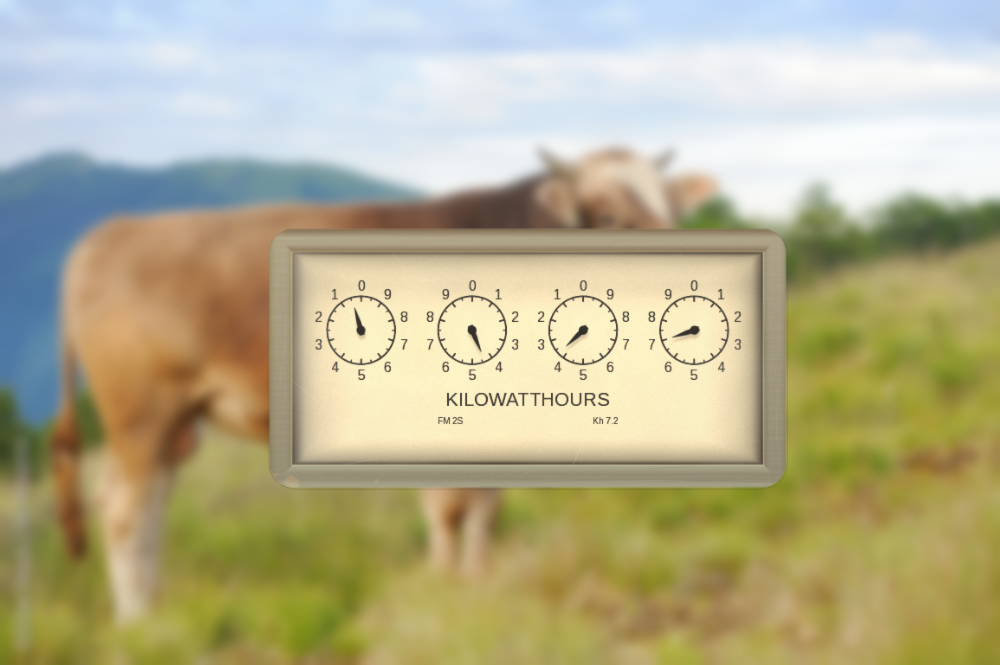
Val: 437 kWh
